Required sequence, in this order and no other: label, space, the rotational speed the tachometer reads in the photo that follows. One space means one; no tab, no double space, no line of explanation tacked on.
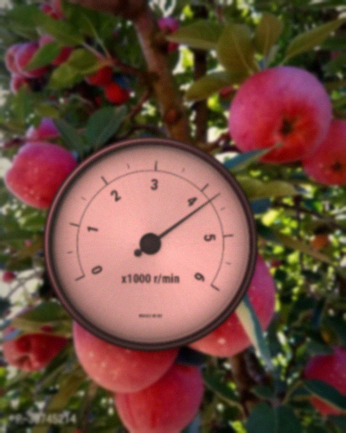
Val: 4250 rpm
